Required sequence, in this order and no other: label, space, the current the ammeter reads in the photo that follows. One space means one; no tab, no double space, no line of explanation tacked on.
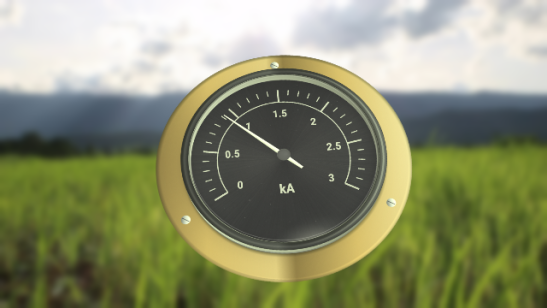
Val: 0.9 kA
